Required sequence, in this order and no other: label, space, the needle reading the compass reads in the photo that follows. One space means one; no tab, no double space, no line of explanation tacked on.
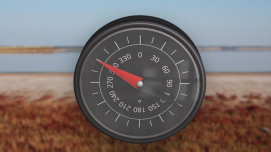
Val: 300 °
